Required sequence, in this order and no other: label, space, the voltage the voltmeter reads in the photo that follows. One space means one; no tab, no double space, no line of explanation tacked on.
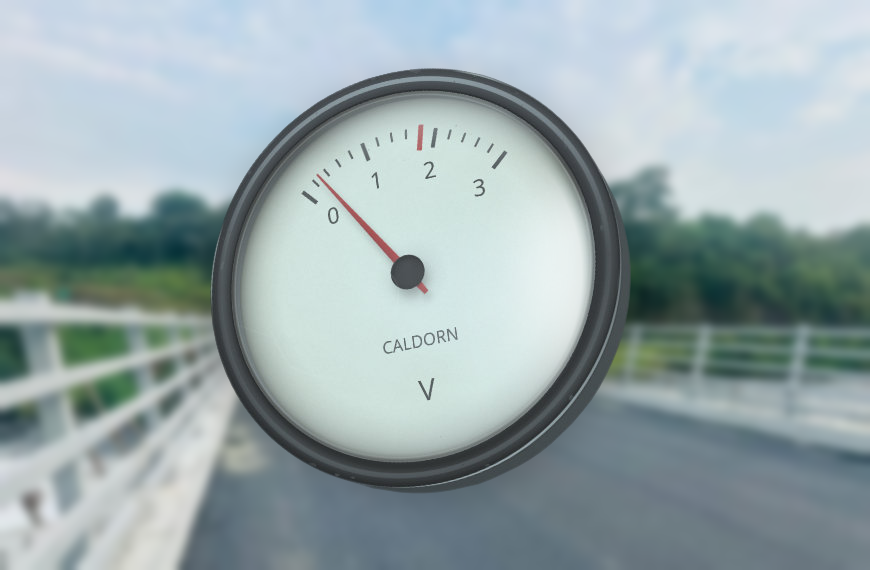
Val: 0.3 V
